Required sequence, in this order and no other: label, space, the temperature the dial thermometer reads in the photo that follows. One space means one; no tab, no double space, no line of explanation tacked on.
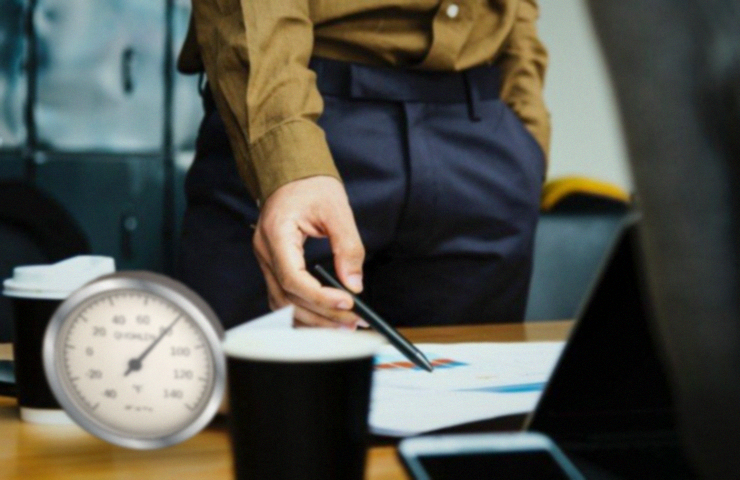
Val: 80 °F
